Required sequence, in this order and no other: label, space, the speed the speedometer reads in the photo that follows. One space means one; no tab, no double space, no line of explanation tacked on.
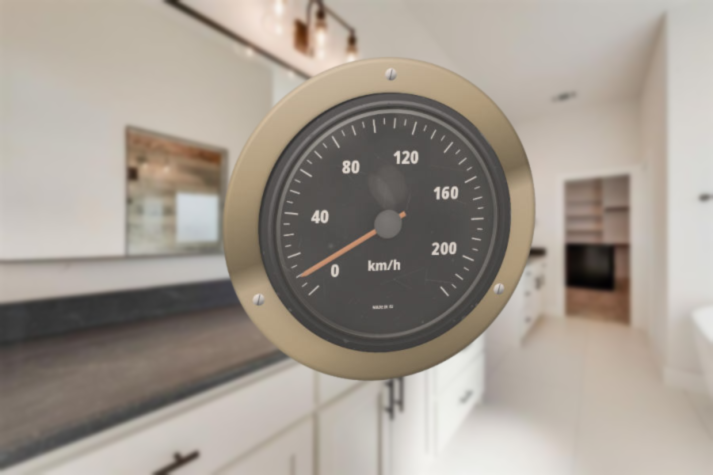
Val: 10 km/h
